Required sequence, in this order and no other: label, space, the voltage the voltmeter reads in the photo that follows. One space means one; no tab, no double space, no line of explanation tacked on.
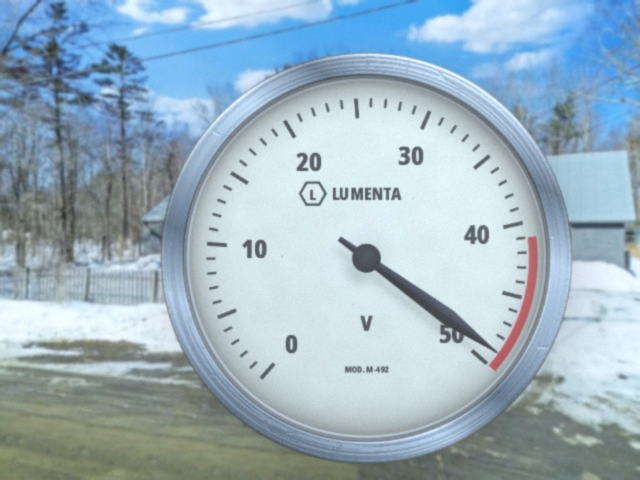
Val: 49 V
